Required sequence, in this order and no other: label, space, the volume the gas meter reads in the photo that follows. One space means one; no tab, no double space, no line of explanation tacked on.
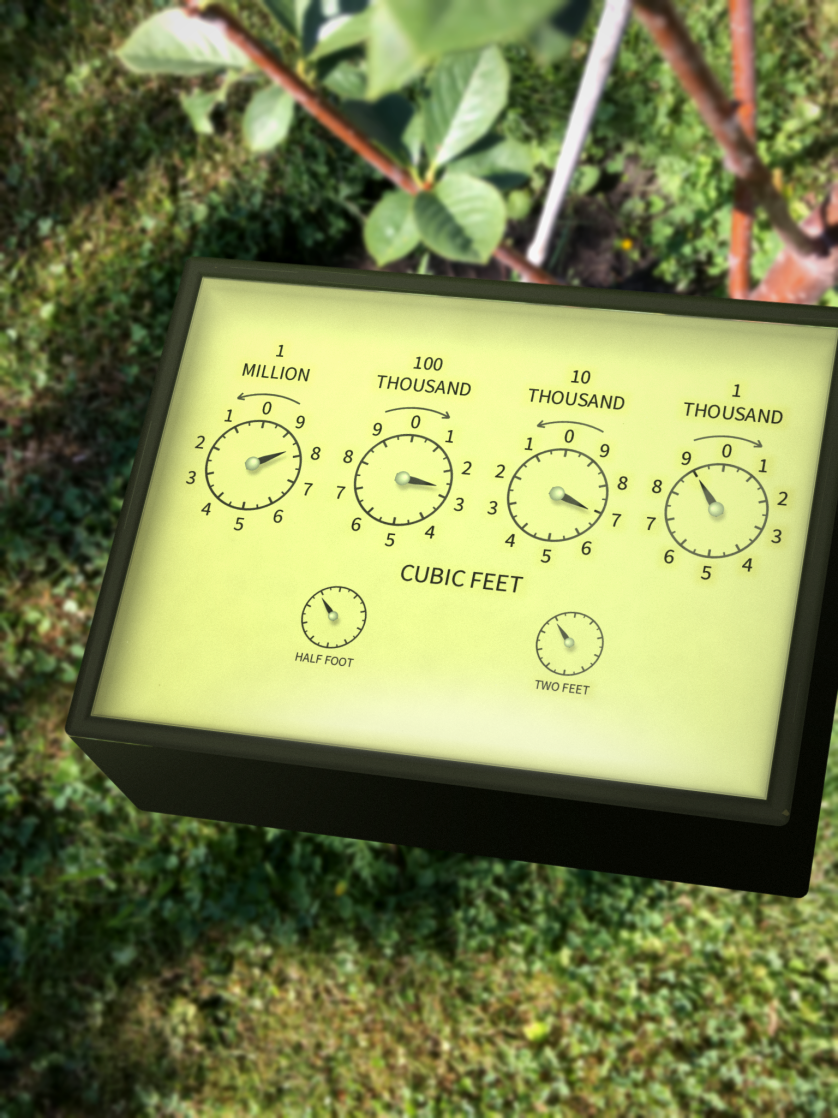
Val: 826900 ft³
